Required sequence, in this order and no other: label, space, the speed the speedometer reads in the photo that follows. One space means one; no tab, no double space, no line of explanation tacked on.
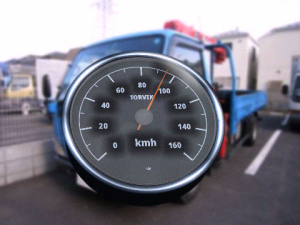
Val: 95 km/h
